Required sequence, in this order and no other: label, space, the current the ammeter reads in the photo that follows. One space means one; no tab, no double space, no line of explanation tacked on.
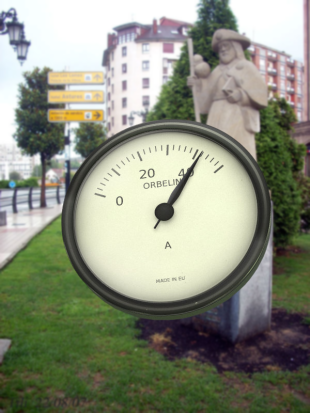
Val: 42 A
